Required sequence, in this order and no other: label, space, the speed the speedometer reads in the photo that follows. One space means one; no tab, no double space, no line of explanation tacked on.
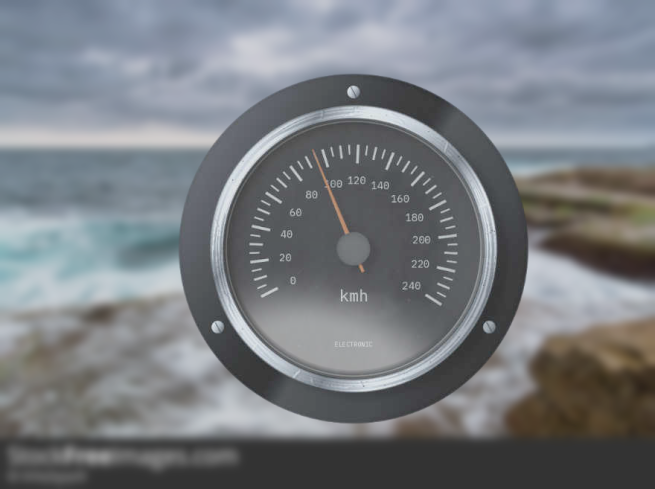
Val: 95 km/h
